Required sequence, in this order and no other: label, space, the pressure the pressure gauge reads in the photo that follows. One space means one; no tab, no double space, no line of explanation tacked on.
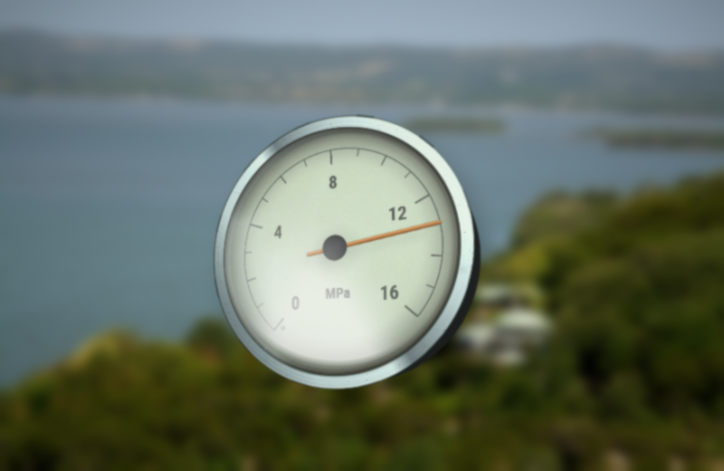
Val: 13 MPa
